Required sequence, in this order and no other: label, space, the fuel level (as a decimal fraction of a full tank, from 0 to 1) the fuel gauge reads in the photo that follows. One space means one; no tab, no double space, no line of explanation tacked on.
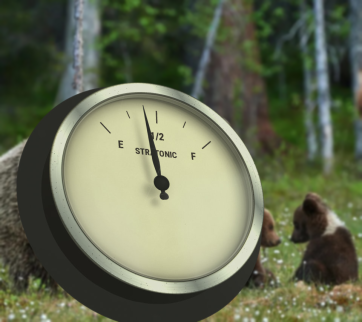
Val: 0.375
